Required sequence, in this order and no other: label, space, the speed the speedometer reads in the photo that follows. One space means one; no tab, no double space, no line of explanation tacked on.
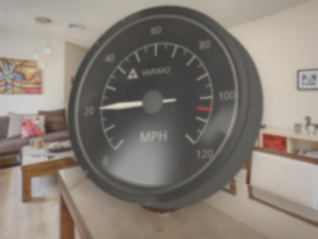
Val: 20 mph
